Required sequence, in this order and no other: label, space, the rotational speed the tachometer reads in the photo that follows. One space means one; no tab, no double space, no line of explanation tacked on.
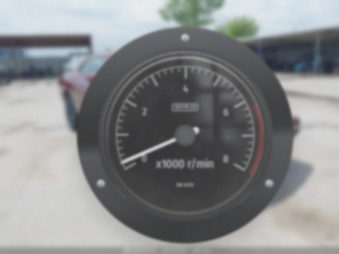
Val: 200 rpm
